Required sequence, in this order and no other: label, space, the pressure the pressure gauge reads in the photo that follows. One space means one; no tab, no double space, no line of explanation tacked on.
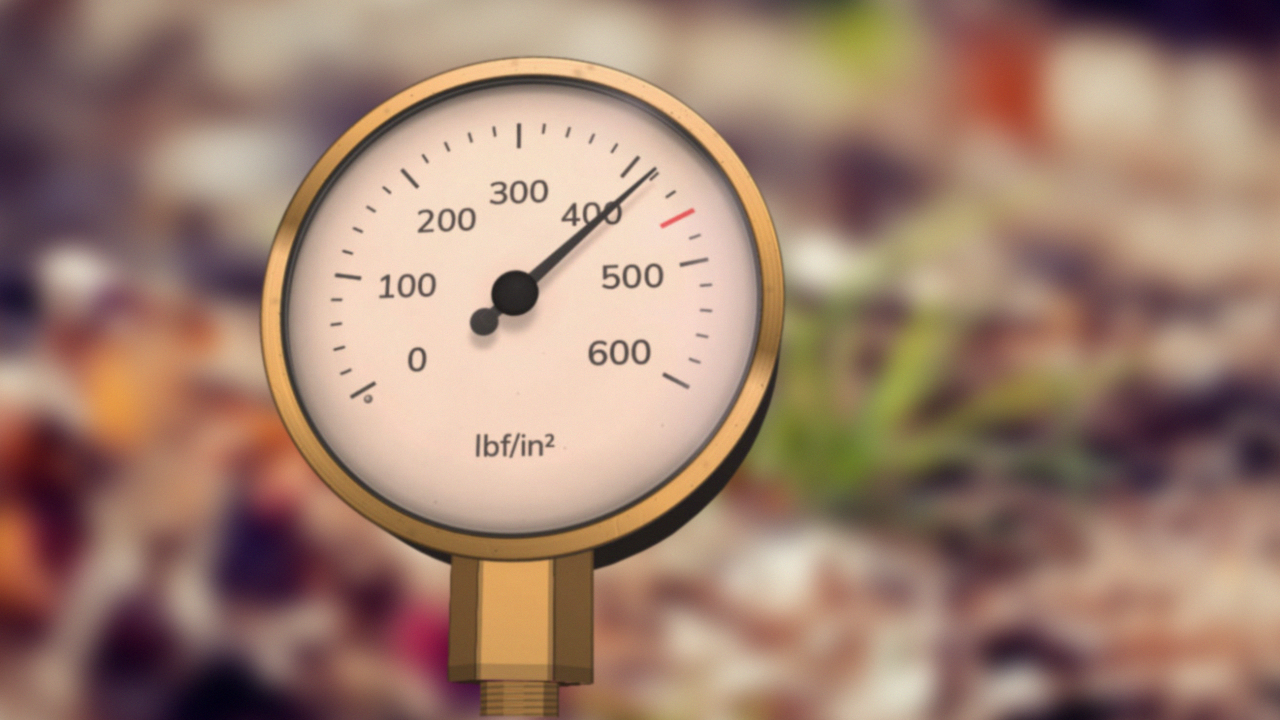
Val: 420 psi
